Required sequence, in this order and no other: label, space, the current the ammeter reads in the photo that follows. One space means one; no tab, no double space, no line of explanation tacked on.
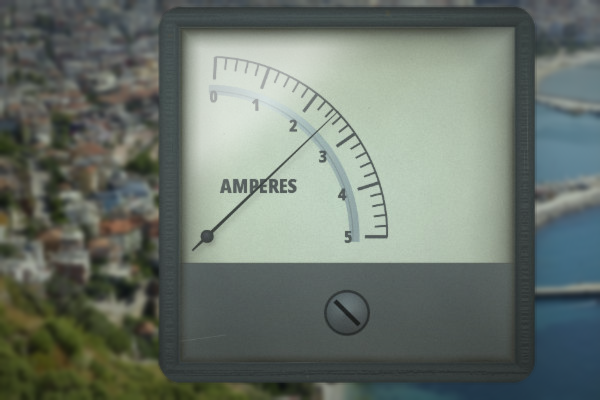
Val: 2.5 A
